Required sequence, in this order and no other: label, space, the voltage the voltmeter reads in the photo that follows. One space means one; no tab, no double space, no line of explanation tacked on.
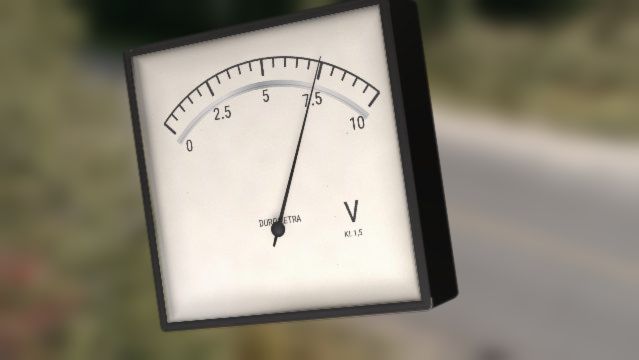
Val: 7.5 V
